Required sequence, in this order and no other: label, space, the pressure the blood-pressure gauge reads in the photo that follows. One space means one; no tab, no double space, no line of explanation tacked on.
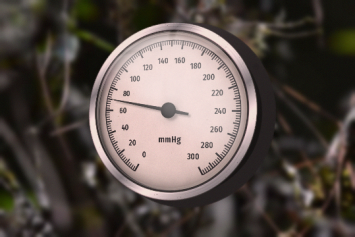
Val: 70 mmHg
